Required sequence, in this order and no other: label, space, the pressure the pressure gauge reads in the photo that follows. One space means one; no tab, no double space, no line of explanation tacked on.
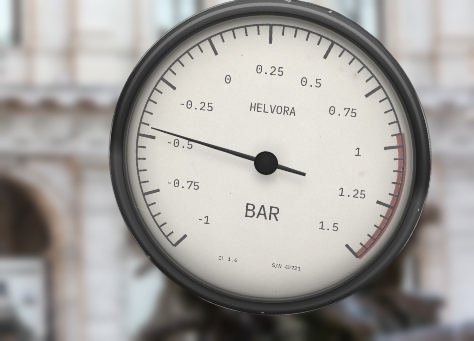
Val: -0.45 bar
